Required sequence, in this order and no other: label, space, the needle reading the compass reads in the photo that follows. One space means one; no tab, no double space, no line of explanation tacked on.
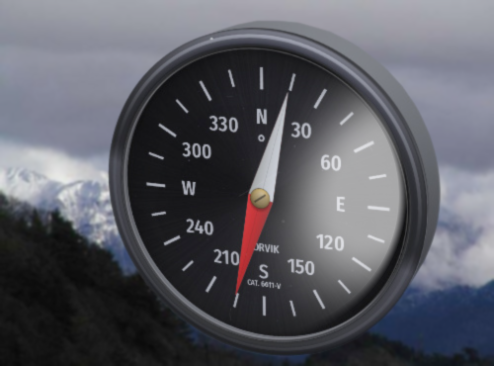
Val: 195 °
